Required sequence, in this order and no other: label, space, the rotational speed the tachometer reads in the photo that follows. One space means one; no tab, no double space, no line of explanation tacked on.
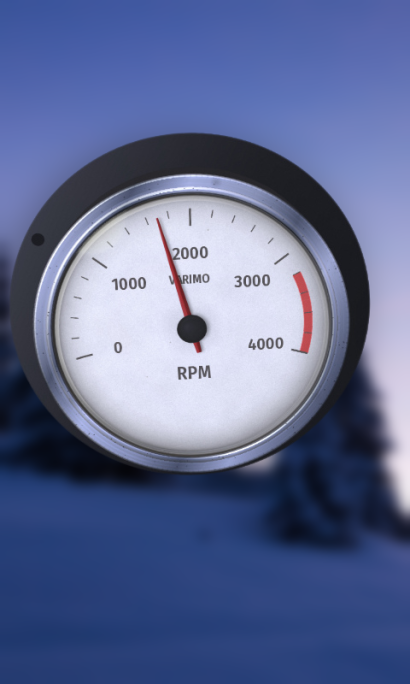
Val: 1700 rpm
